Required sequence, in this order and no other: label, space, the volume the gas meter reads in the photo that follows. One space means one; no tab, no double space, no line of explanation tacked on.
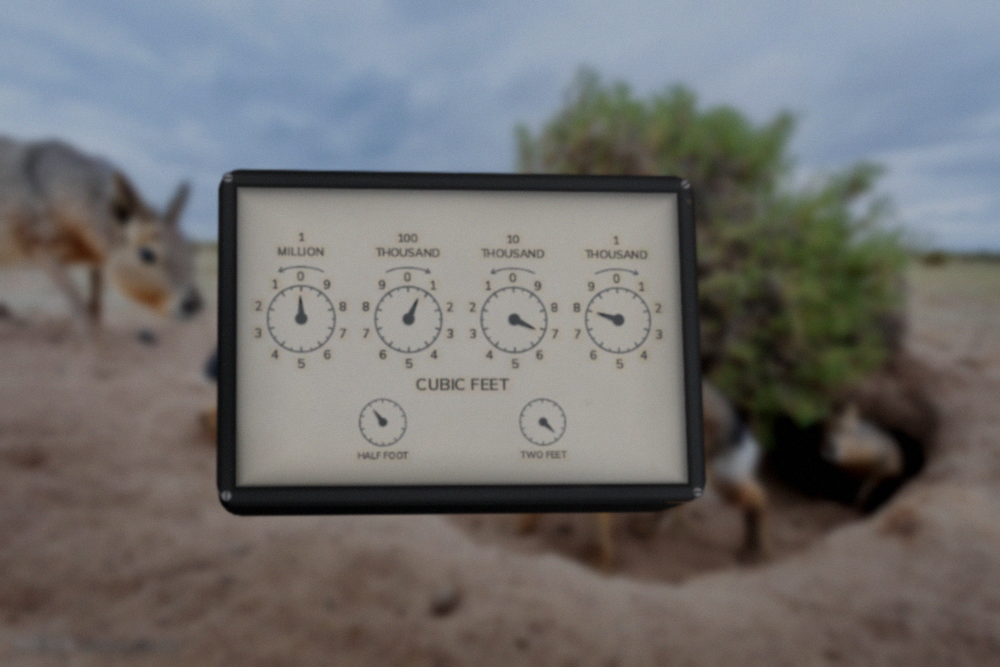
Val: 6800 ft³
